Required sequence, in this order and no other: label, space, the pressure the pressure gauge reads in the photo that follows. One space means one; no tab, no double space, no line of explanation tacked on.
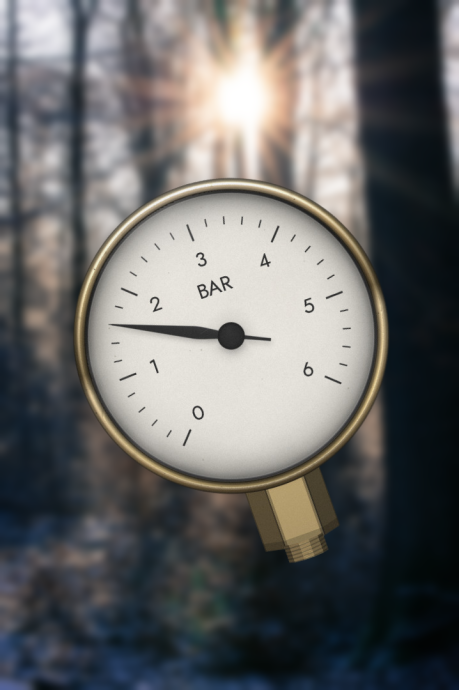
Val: 1.6 bar
